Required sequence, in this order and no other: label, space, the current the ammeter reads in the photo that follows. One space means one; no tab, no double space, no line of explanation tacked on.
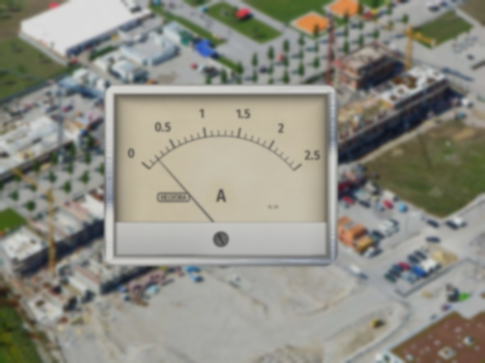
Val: 0.2 A
